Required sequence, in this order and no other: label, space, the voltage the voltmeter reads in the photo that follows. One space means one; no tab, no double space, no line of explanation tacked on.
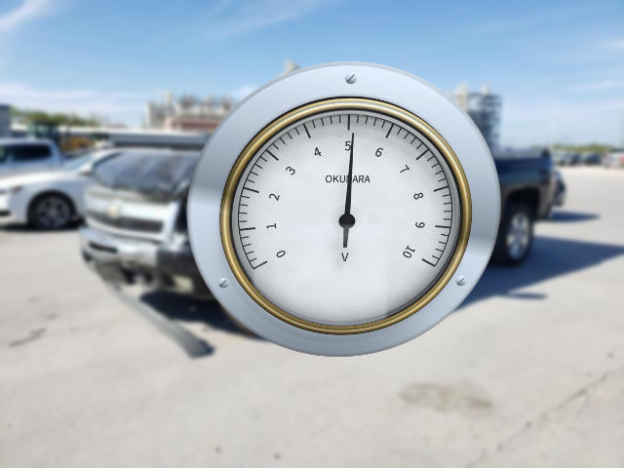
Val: 5.1 V
